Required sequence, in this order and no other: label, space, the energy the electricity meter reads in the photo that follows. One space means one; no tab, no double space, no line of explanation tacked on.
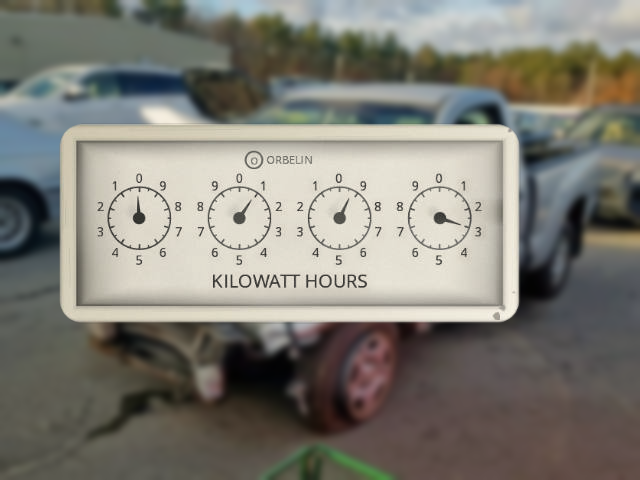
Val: 93 kWh
